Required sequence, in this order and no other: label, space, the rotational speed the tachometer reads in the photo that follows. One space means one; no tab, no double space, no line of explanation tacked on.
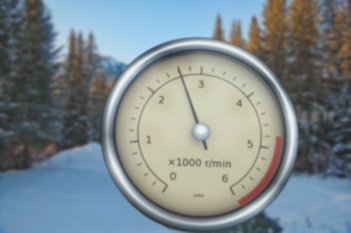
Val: 2600 rpm
